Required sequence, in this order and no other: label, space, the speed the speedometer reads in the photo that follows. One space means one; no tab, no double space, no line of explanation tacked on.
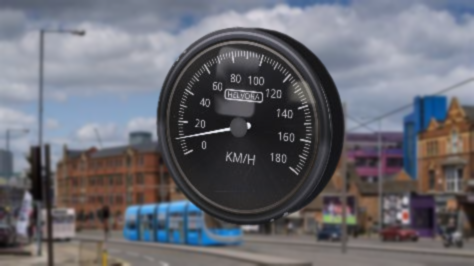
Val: 10 km/h
